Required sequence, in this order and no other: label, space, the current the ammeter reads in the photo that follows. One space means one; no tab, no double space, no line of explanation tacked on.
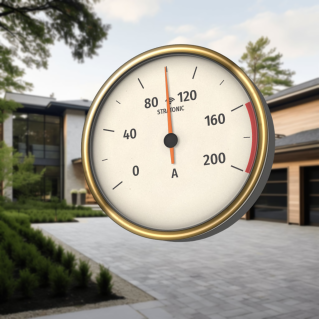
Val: 100 A
